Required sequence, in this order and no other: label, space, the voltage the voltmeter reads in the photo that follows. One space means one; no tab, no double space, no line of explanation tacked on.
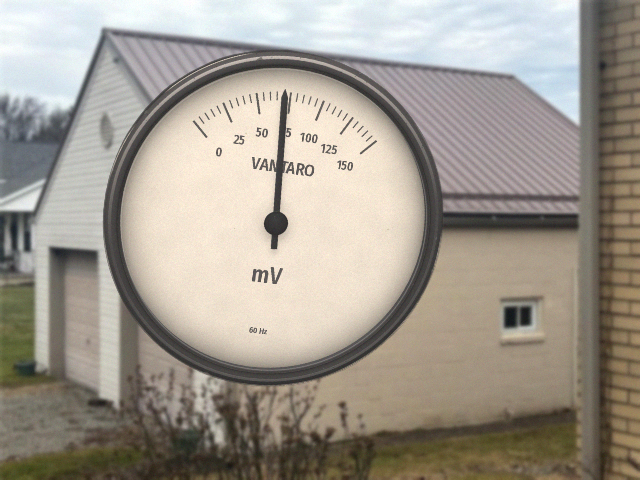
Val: 70 mV
